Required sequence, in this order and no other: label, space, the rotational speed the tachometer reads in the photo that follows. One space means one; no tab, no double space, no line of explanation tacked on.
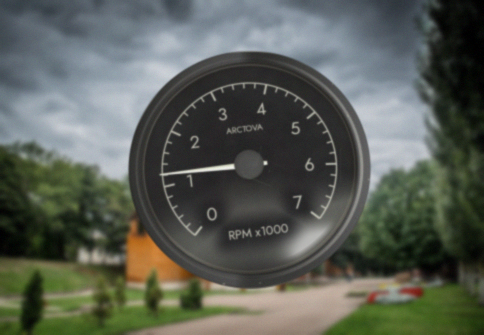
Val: 1200 rpm
